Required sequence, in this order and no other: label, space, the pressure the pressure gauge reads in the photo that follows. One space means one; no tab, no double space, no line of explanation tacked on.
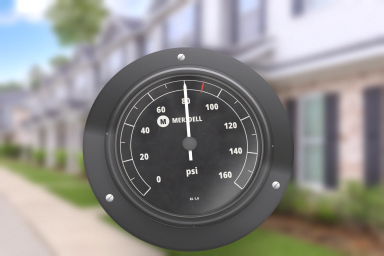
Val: 80 psi
